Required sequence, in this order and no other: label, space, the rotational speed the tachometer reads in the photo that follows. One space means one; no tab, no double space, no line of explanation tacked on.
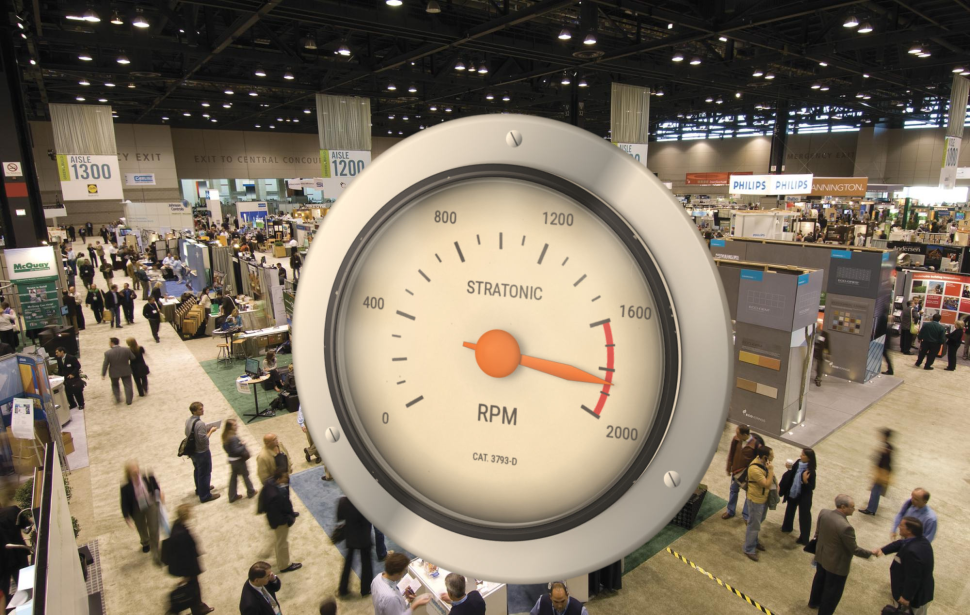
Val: 1850 rpm
